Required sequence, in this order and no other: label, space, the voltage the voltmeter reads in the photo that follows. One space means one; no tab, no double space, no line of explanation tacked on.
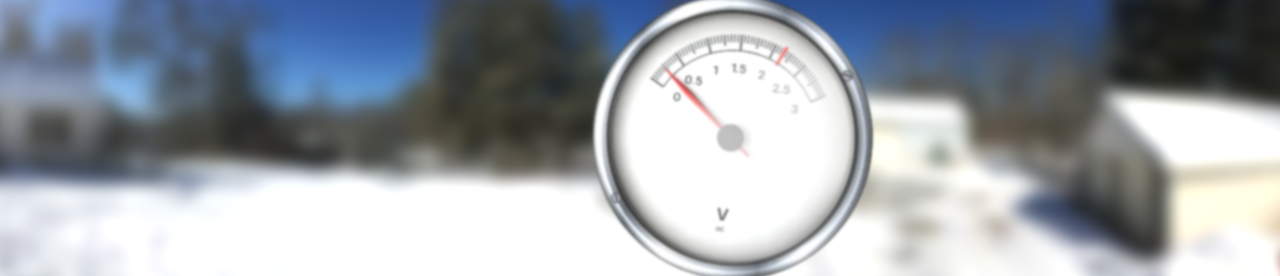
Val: 0.25 V
